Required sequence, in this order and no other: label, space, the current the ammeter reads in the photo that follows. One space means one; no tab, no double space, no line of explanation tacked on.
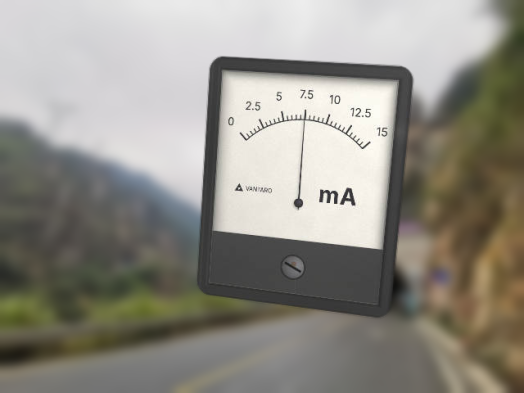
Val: 7.5 mA
